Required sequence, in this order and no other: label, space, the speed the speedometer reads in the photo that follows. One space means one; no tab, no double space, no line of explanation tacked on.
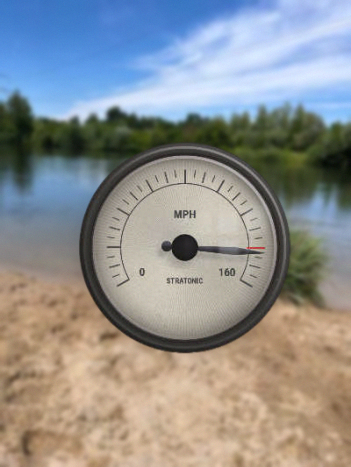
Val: 142.5 mph
